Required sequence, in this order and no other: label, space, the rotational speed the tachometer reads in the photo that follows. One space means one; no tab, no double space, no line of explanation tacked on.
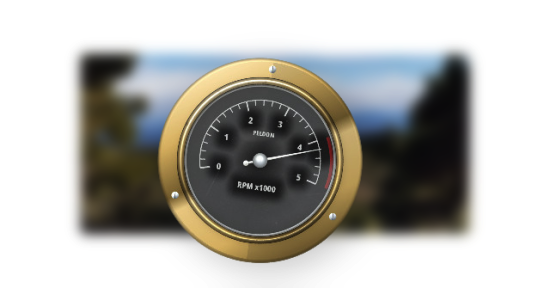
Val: 4200 rpm
